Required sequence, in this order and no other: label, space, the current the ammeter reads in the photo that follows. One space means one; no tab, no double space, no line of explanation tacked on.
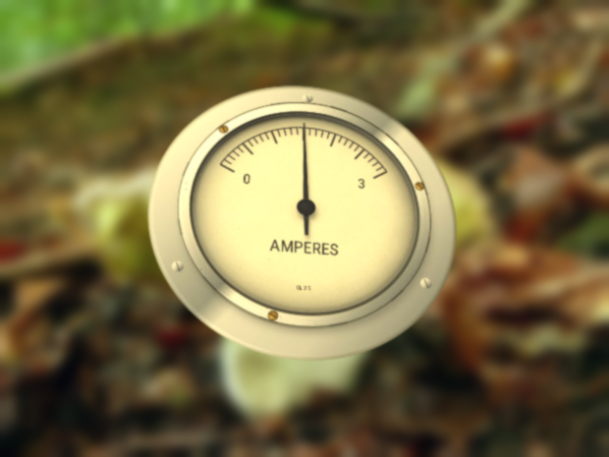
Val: 1.5 A
